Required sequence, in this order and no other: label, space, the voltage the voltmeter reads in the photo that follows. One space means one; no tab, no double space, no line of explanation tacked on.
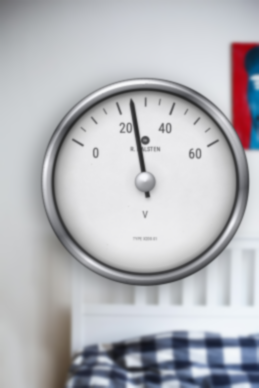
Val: 25 V
